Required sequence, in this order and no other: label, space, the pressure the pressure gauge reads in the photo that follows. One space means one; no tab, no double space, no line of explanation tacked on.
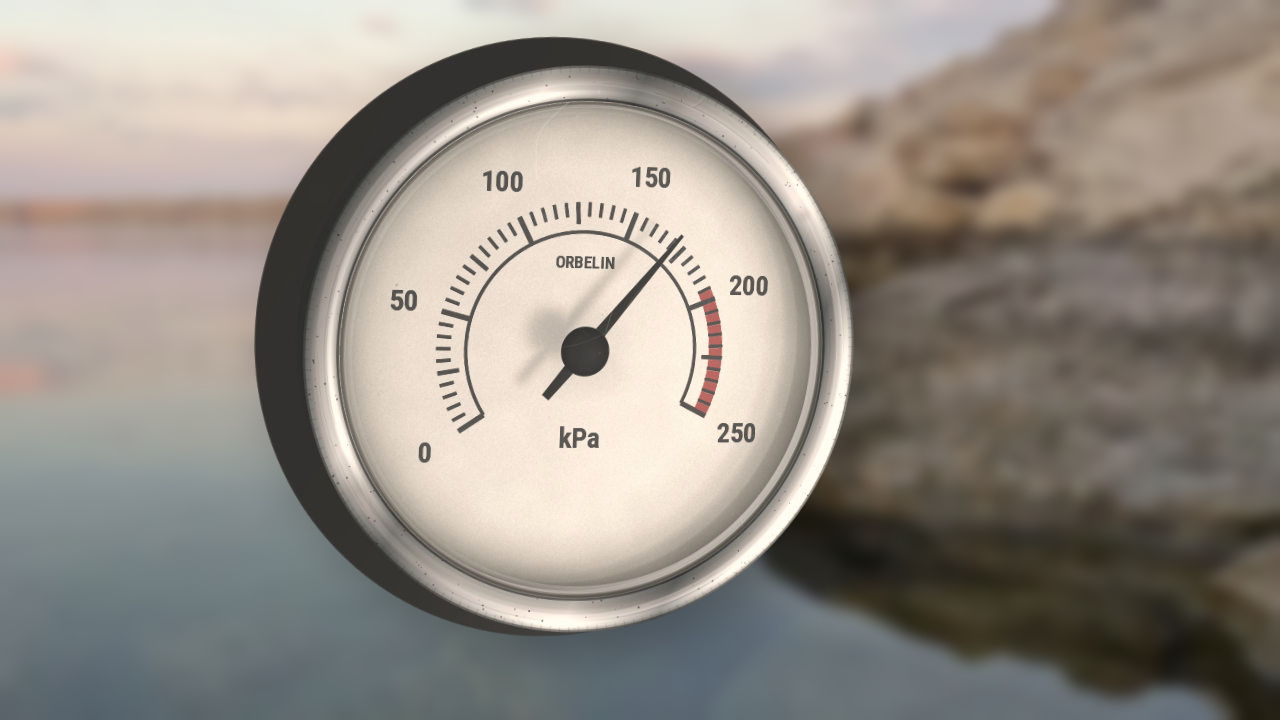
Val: 170 kPa
